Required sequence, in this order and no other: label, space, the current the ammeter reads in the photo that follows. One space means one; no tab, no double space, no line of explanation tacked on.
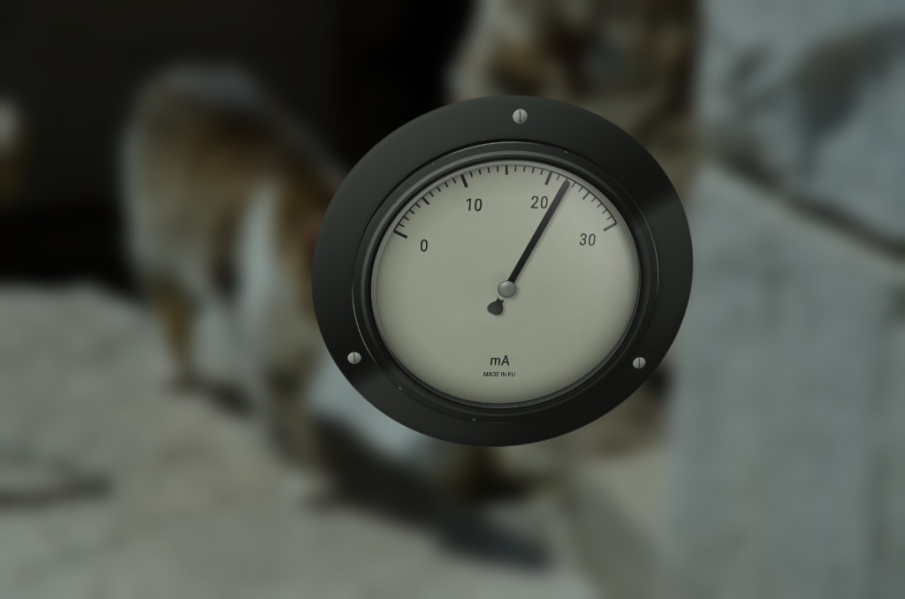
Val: 22 mA
